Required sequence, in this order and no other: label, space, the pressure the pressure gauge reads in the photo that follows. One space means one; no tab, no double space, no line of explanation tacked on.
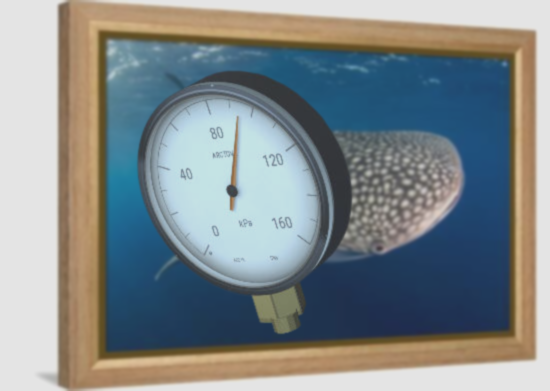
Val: 95 kPa
